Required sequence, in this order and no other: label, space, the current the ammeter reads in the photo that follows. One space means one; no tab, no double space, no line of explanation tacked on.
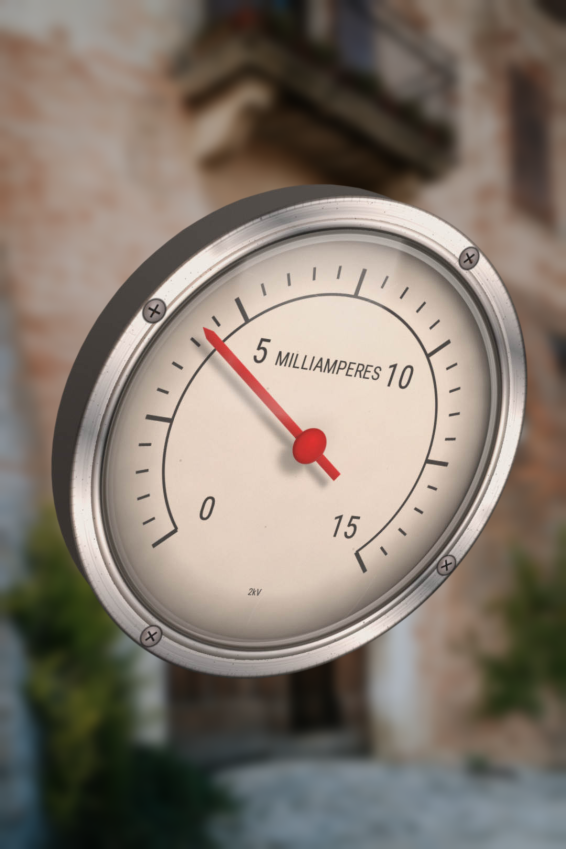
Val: 4.25 mA
